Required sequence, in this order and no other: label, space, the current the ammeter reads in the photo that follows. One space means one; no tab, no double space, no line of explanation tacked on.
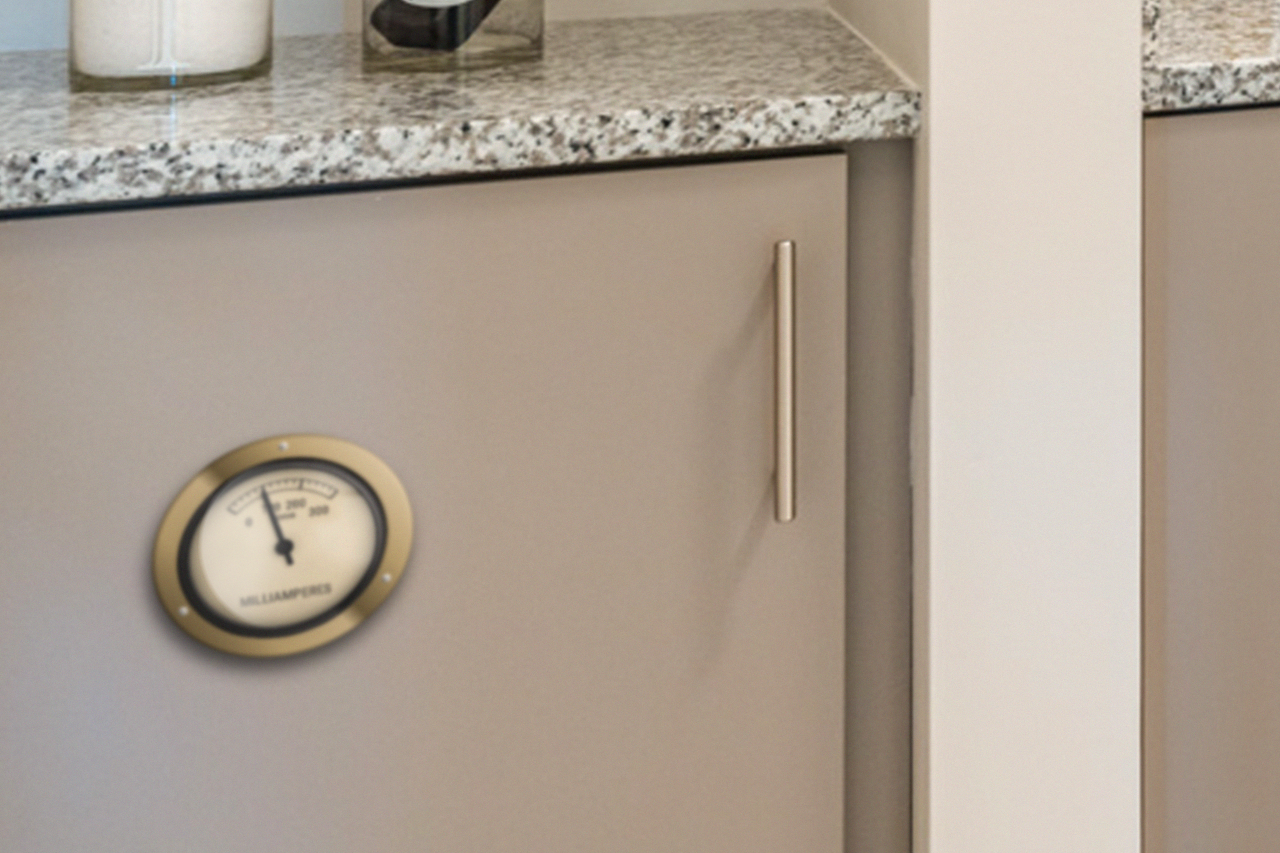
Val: 100 mA
